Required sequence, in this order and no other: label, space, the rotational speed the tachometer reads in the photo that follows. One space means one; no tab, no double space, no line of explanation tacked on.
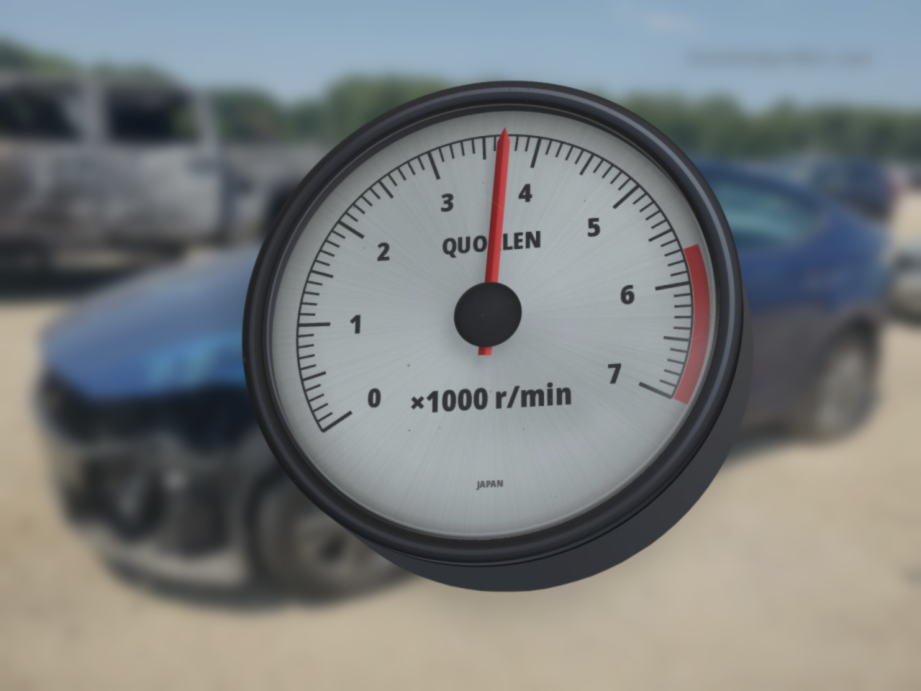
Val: 3700 rpm
